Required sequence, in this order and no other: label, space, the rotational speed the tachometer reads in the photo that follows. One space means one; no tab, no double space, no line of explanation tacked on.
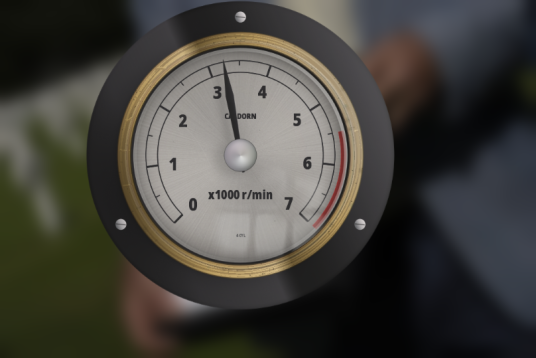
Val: 3250 rpm
